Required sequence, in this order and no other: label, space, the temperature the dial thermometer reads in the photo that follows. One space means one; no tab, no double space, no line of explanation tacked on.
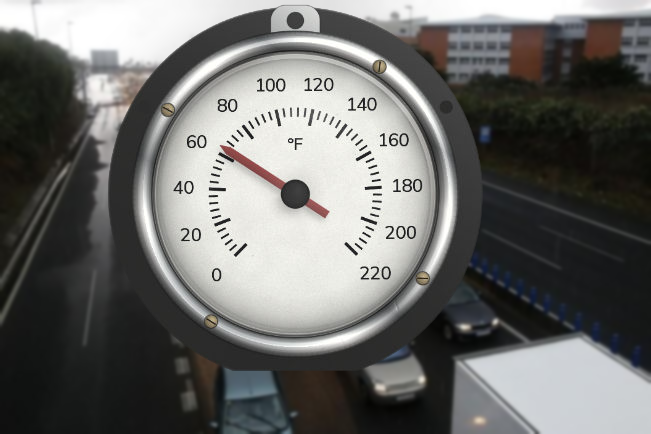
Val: 64 °F
